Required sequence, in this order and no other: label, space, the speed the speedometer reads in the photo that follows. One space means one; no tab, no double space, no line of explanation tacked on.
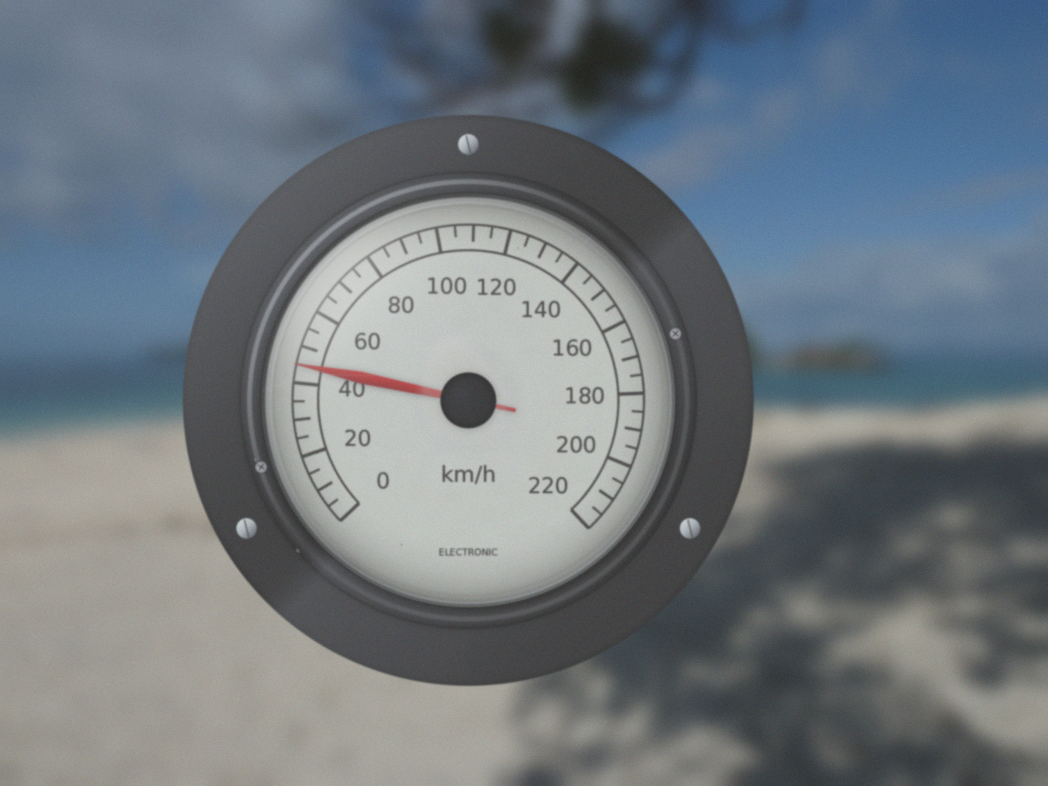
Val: 45 km/h
